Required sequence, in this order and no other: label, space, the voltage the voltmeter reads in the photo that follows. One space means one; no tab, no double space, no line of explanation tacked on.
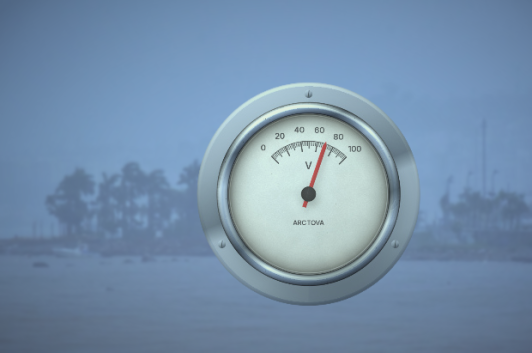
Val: 70 V
